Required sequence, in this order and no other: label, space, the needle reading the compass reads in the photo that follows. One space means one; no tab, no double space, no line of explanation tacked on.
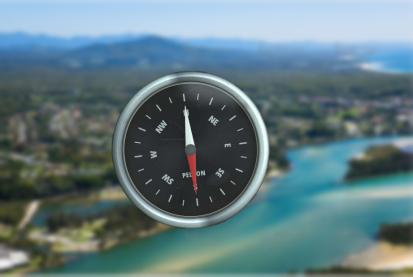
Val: 180 °
